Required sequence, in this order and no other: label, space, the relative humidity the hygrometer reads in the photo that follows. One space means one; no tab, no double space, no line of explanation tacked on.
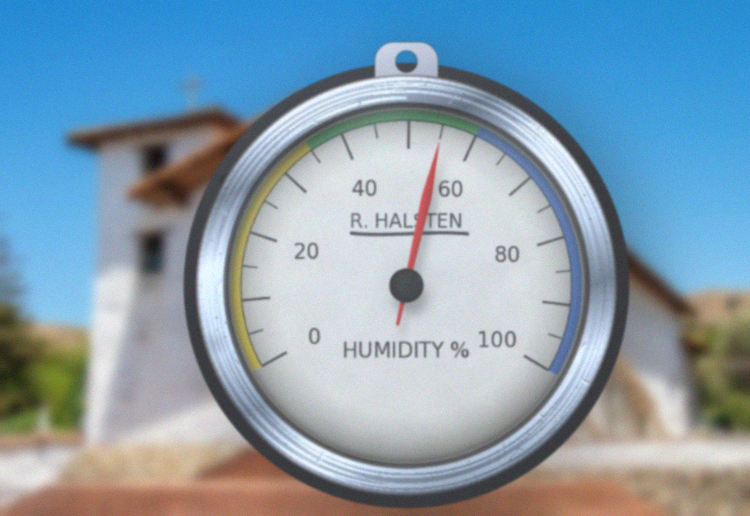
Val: 55 %
